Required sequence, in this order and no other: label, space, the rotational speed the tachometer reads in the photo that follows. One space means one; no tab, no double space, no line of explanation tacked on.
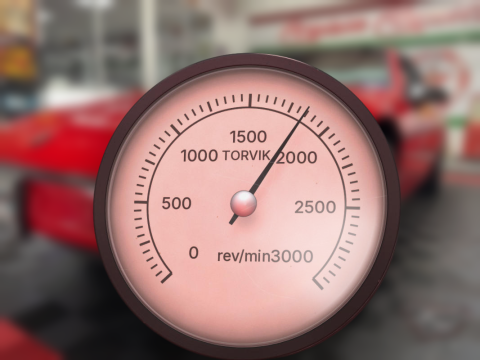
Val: 1850 rpm
